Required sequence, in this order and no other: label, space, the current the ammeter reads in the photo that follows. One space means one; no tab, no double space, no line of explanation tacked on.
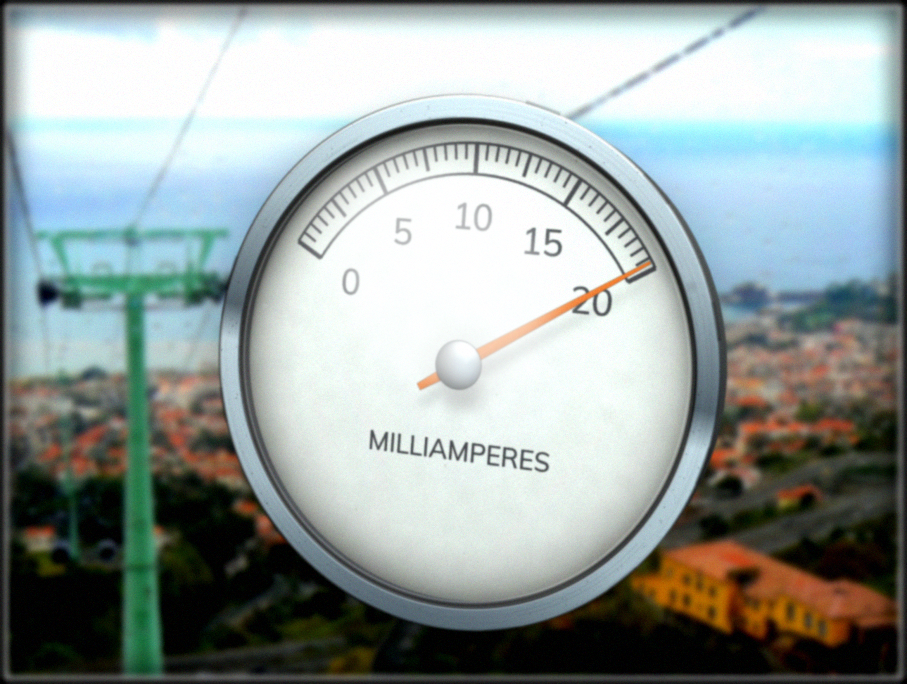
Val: 19.75 mA
